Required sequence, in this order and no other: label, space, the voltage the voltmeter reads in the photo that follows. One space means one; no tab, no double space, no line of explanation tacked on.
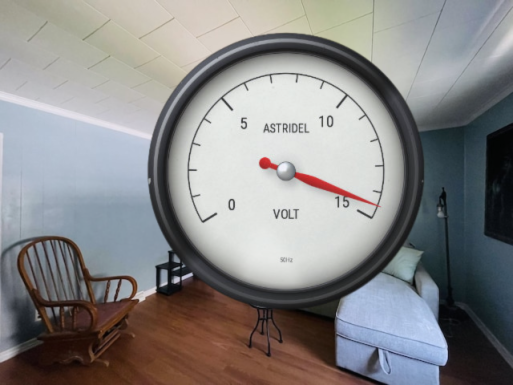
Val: 14.5 V
